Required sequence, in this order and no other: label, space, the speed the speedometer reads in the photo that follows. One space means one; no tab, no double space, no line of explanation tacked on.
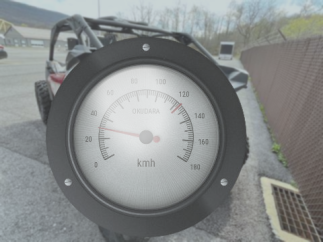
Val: 30 km/h
